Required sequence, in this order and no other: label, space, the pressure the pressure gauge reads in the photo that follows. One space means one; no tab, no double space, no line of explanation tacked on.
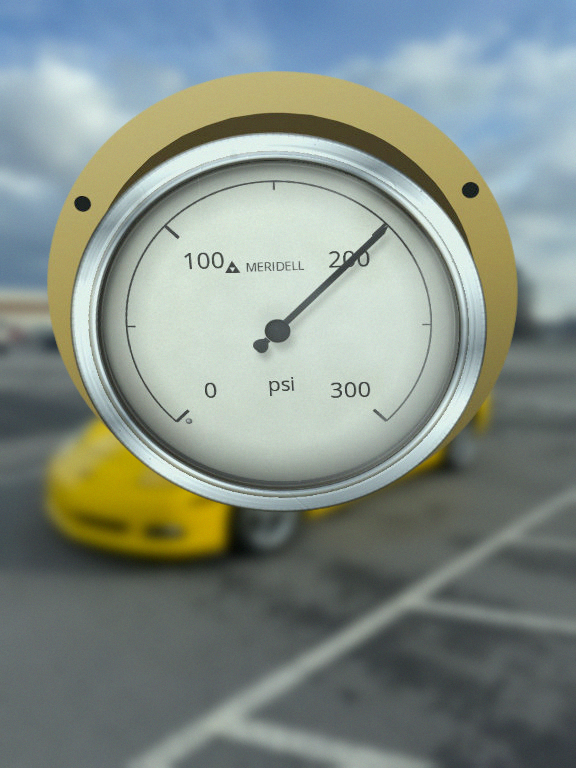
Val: 200 psi
